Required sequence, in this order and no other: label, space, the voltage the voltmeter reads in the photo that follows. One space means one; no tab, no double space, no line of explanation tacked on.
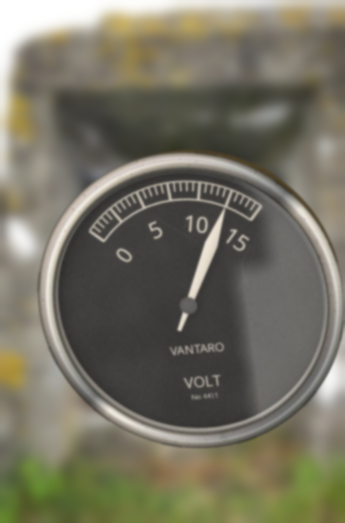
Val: 12.5 V
